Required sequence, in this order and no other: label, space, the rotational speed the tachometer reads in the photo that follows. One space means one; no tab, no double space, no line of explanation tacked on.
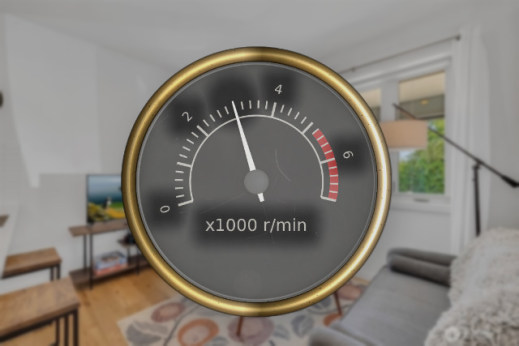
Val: 3000 rpm
